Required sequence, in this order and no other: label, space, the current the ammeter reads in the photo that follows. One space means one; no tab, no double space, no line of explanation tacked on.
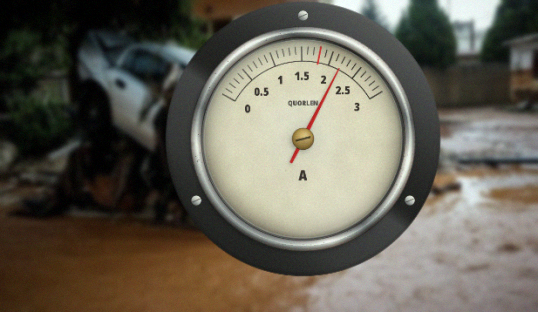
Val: 2.2 A
